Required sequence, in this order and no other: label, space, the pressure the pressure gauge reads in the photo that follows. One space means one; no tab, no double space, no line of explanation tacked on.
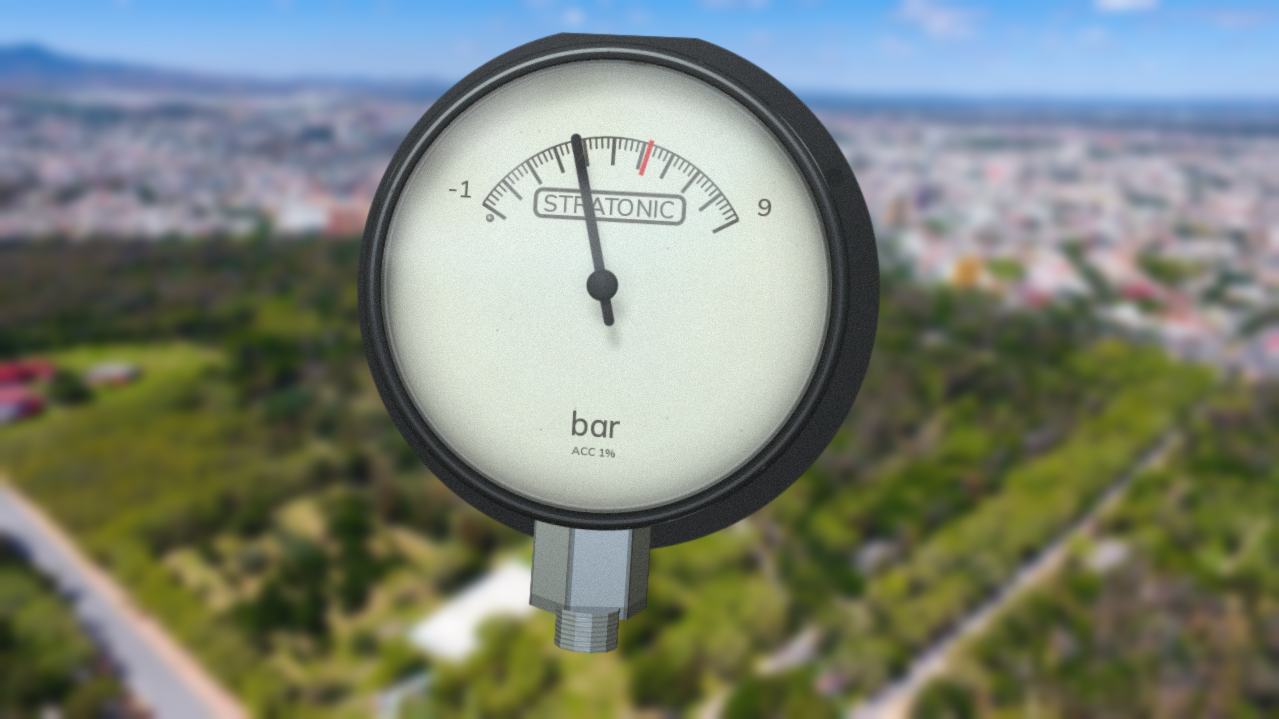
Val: 2.8 bar
